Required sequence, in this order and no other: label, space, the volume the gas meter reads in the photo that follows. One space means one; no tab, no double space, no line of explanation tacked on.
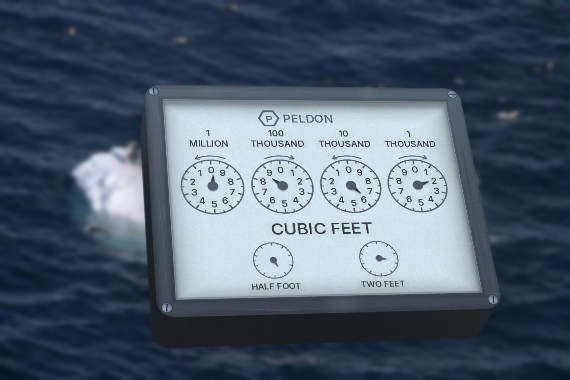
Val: 986200 ft³
